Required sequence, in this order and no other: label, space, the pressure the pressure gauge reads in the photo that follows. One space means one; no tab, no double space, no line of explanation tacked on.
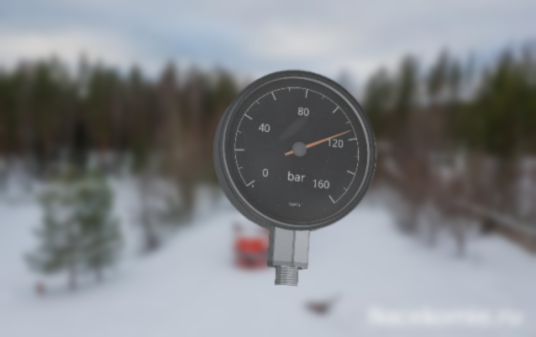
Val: 115 bar
